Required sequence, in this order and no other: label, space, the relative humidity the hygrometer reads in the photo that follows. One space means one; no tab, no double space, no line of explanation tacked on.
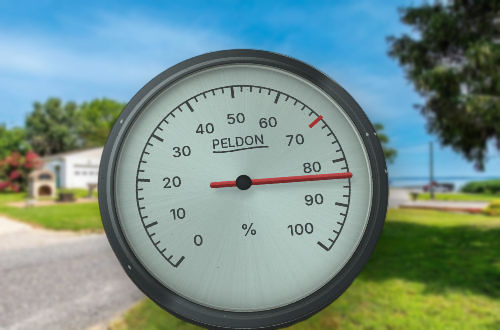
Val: 84 %
